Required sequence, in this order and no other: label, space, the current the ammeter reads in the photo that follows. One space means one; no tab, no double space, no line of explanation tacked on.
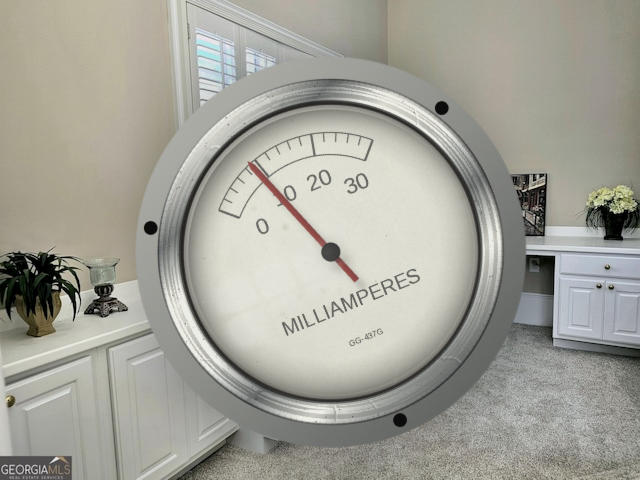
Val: 9 mA
